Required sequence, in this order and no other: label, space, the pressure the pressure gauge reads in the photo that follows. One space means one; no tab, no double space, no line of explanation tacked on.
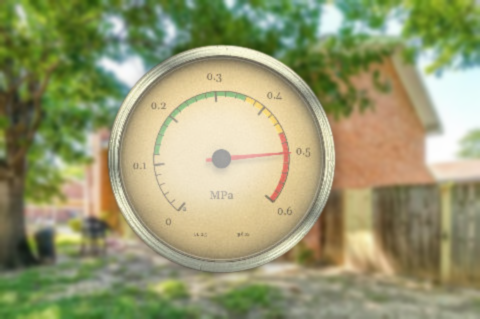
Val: 0.5 MPa
